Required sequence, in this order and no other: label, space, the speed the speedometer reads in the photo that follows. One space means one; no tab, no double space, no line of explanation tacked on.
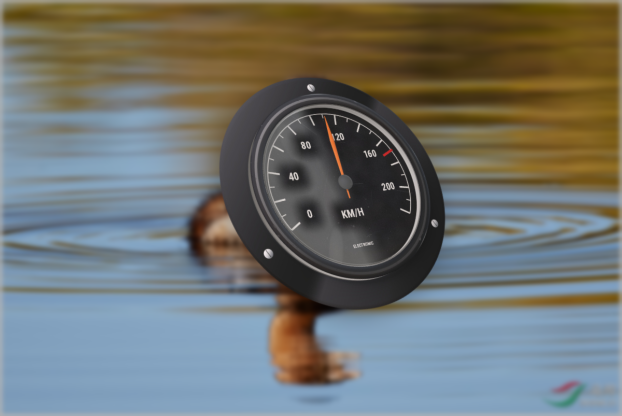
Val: 110 km/h
